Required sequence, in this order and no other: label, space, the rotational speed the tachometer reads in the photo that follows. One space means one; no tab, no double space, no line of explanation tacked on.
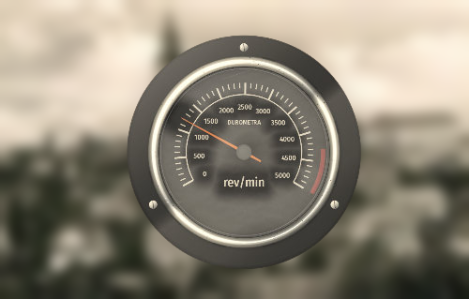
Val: 1200 rpm
